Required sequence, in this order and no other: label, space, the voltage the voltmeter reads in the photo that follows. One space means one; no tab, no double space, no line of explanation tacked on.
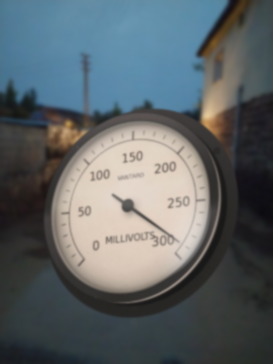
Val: 290 mV
